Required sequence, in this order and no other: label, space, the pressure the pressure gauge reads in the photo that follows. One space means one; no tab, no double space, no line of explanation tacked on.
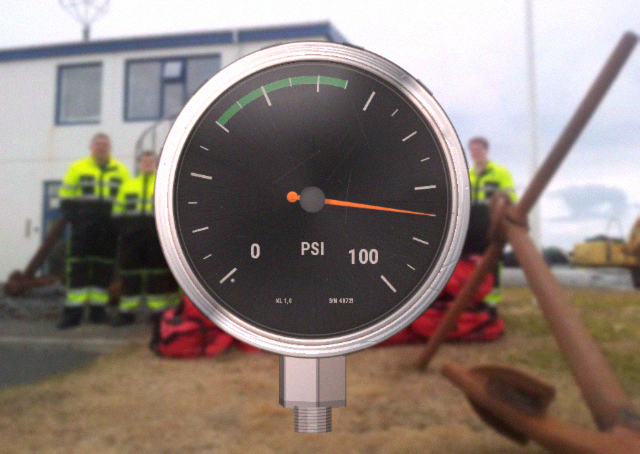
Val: 85 psi
